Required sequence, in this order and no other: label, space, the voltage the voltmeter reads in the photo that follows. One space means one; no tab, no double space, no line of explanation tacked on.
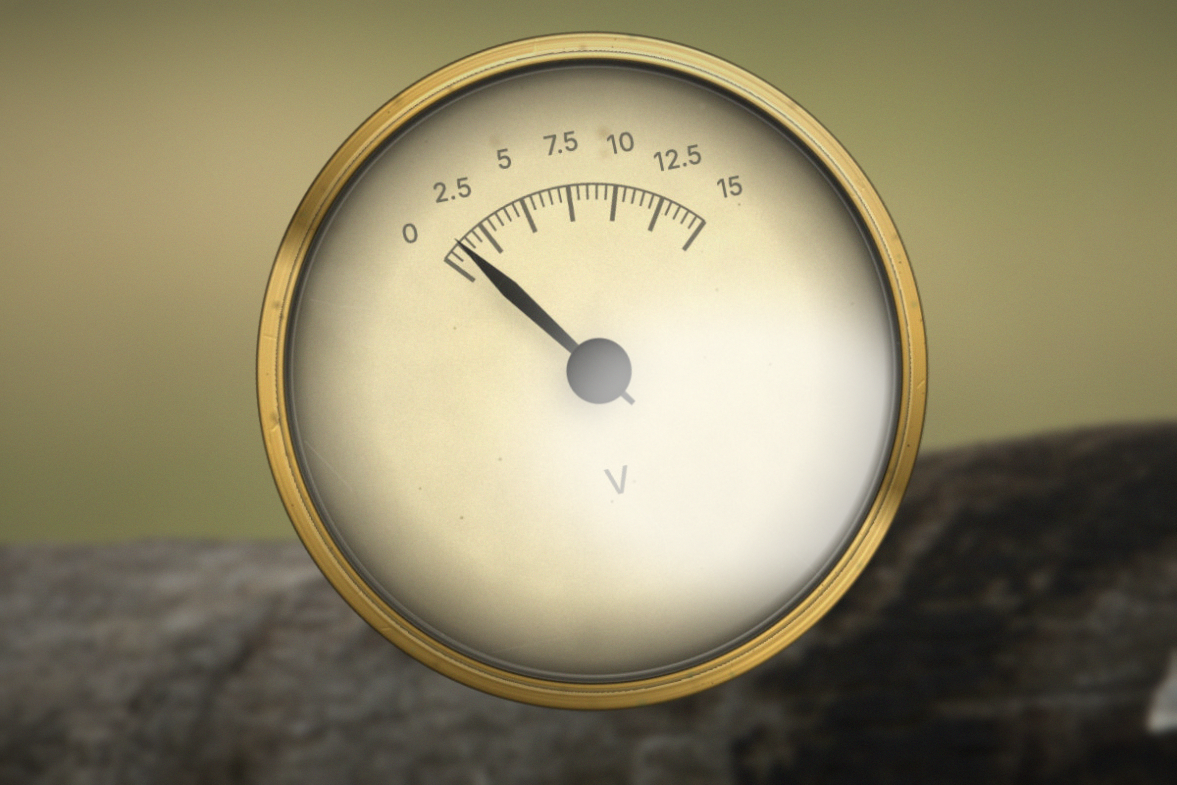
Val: 1 V
